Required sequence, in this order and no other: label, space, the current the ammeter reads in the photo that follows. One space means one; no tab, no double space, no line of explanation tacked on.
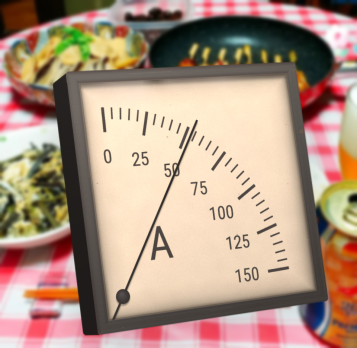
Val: 52.5 A
